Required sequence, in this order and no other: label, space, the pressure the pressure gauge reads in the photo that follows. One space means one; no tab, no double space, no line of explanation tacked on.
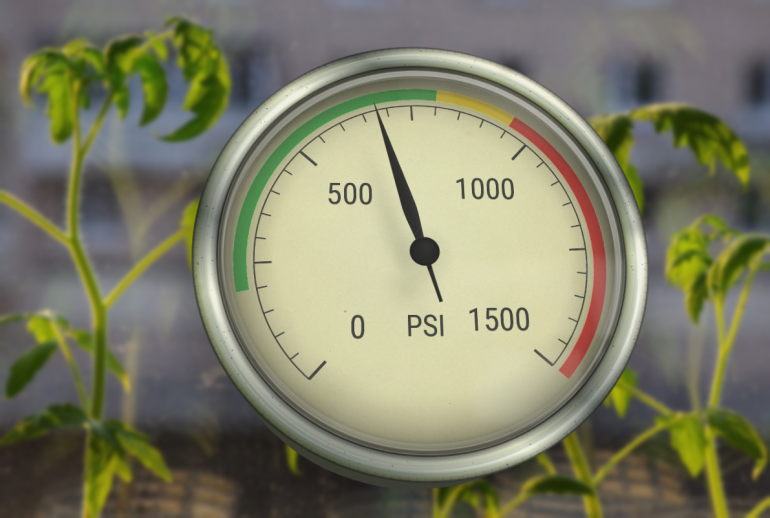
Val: 675 psi
